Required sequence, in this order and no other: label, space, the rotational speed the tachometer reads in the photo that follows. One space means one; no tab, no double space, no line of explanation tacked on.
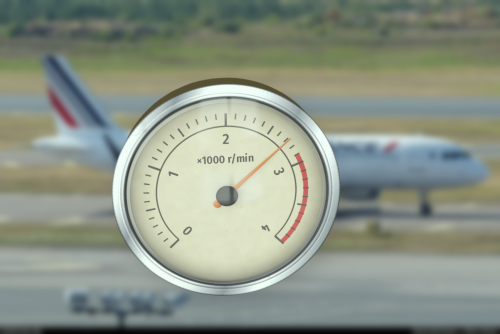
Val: 2700 rpm
